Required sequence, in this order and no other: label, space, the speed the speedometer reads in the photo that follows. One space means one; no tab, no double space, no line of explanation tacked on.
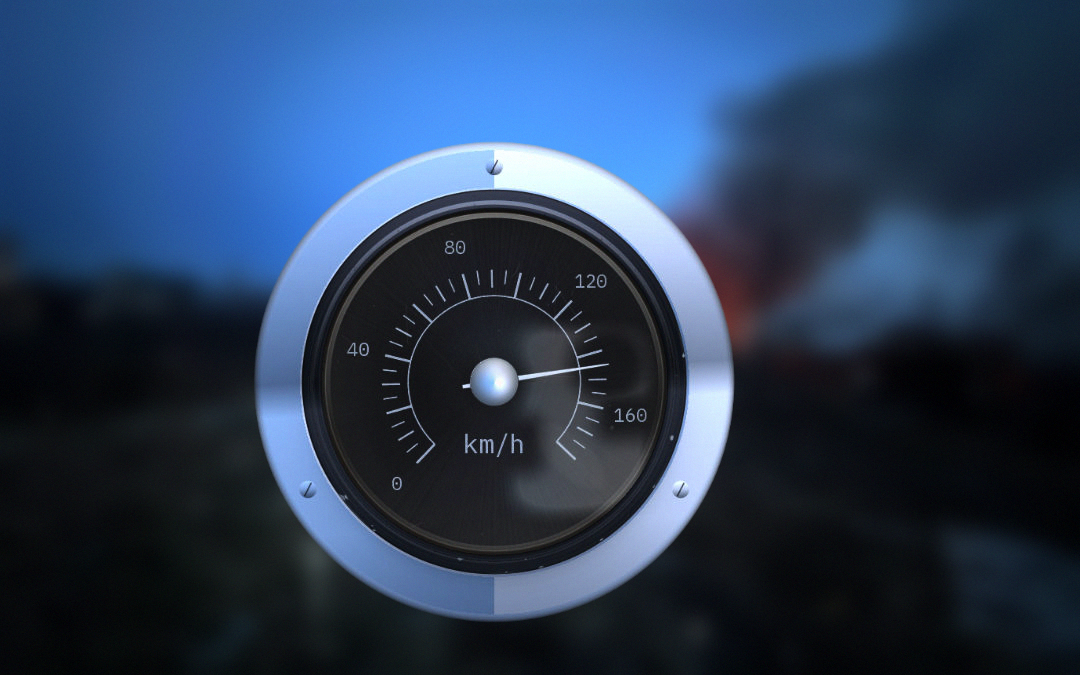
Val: 145 km/h
